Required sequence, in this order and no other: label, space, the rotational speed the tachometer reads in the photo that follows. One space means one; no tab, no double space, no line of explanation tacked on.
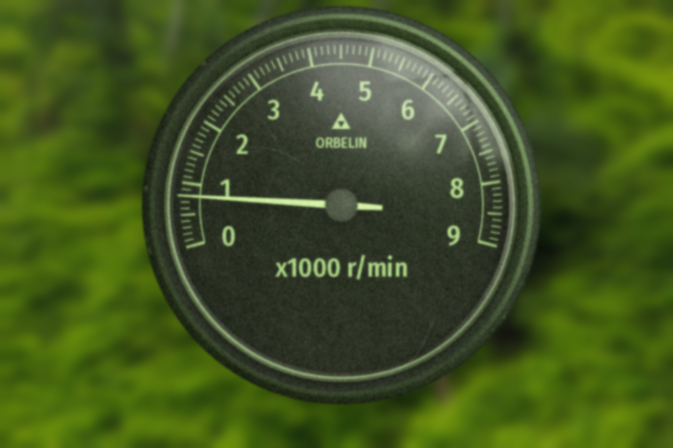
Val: 800 rpm
